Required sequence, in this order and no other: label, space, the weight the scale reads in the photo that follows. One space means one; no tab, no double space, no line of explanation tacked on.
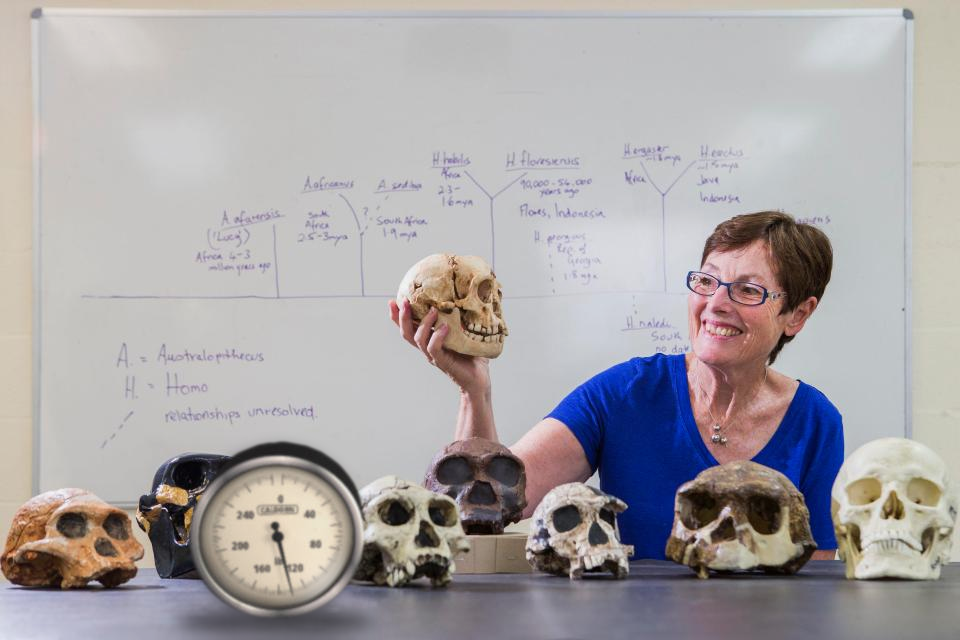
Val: 130 lb
